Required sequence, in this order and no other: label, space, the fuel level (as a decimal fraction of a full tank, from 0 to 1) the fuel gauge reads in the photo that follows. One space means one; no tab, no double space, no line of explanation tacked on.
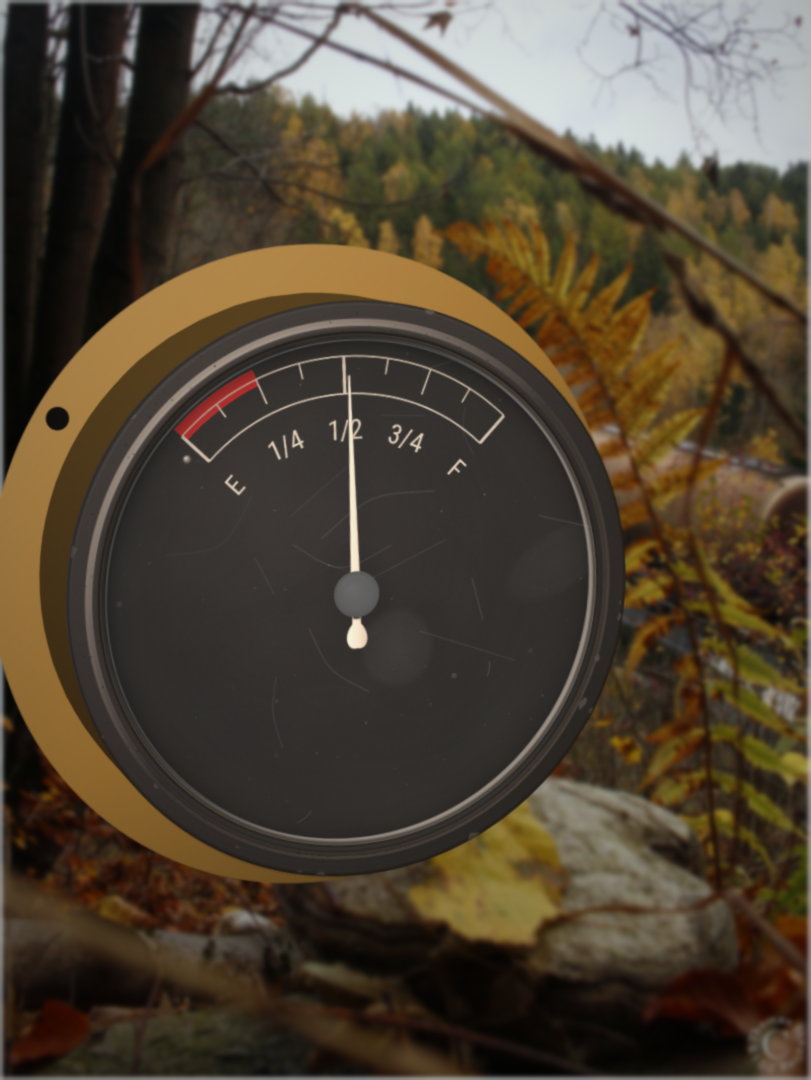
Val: 0.5
